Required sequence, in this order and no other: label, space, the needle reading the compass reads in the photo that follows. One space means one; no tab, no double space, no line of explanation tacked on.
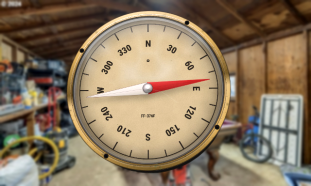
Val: 82.5 °
